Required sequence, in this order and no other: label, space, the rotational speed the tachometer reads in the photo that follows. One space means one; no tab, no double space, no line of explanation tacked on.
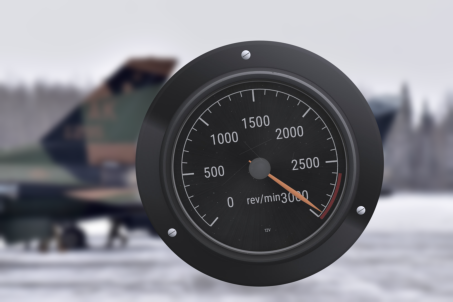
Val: 2950 rpm
